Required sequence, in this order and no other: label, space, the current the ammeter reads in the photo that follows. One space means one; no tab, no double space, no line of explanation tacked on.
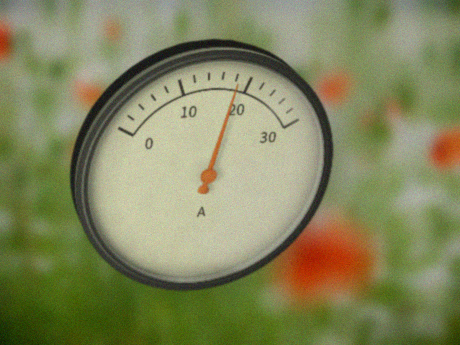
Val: 18 A
